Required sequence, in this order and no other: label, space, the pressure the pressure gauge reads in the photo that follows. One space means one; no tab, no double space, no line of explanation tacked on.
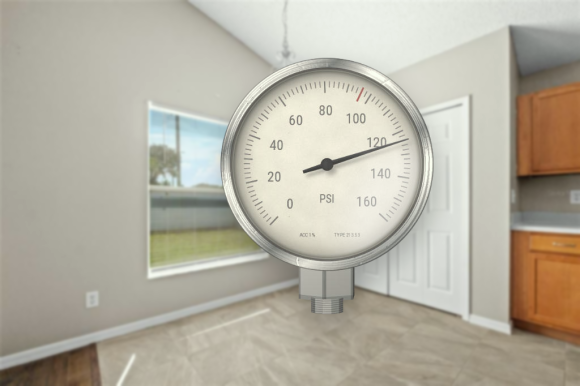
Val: 124 psi
